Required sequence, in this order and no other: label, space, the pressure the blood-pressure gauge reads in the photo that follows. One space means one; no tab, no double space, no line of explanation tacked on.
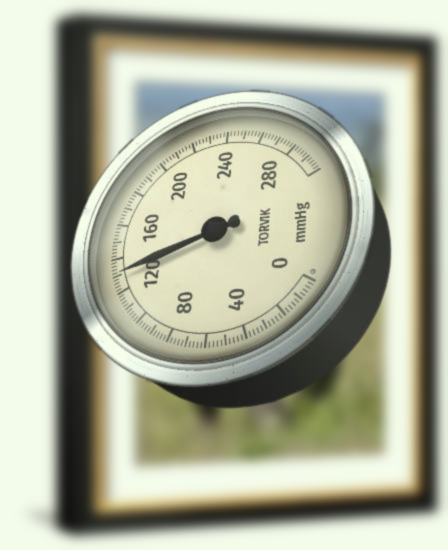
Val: 130 mmHg
